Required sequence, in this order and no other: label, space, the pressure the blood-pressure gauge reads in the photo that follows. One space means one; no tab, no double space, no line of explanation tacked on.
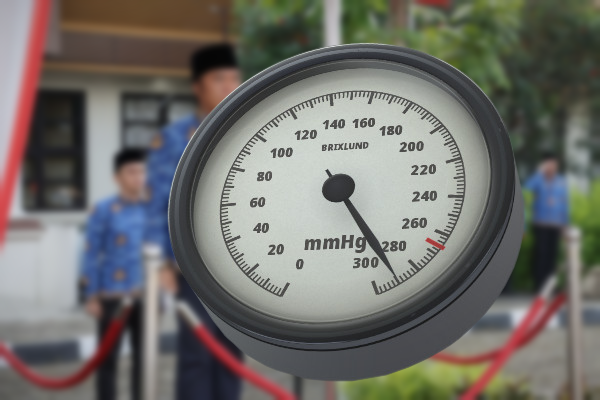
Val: 290 mmHg
